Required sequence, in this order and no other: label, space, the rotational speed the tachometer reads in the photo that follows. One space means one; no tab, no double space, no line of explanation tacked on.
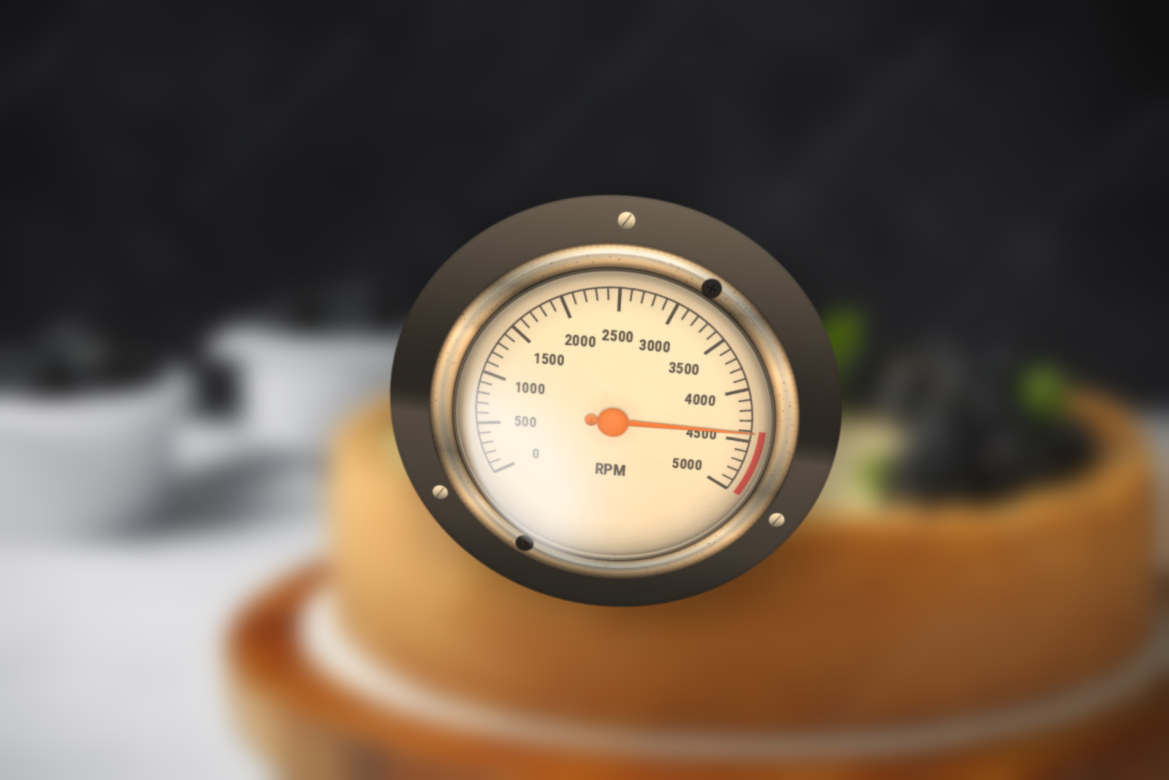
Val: 4400 rpm
